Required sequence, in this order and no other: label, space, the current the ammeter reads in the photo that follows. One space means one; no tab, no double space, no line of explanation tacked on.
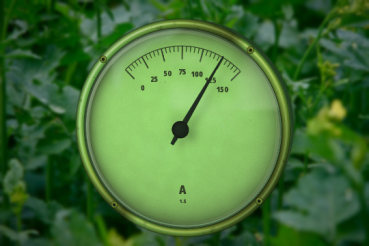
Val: 125 A
